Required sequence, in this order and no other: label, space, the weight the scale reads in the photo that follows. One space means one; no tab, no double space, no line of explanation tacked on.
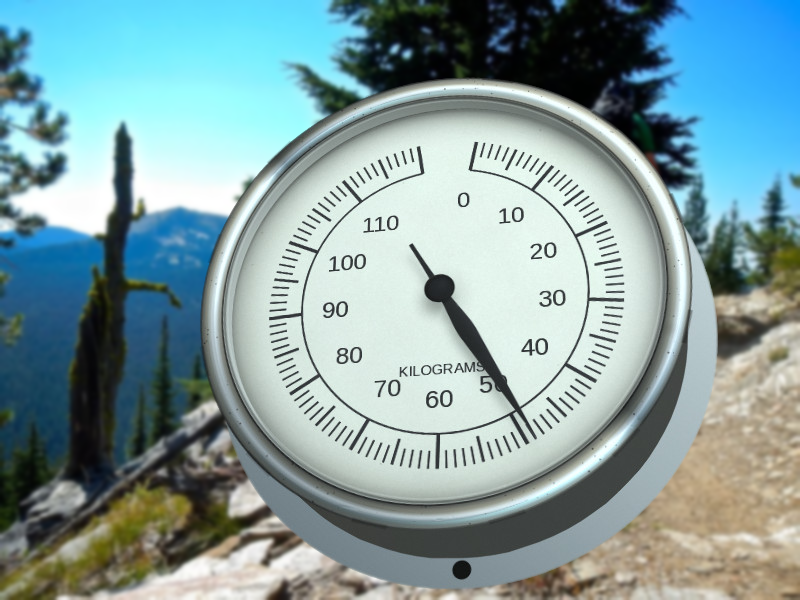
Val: 49 kg
